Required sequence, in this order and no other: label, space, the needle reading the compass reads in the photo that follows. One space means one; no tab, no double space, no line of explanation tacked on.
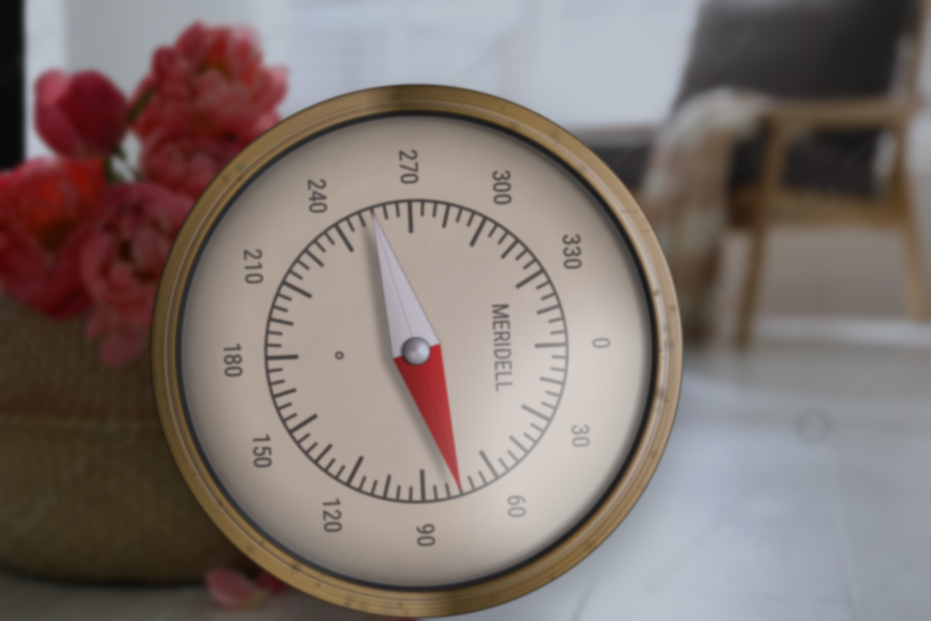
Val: 75 °
